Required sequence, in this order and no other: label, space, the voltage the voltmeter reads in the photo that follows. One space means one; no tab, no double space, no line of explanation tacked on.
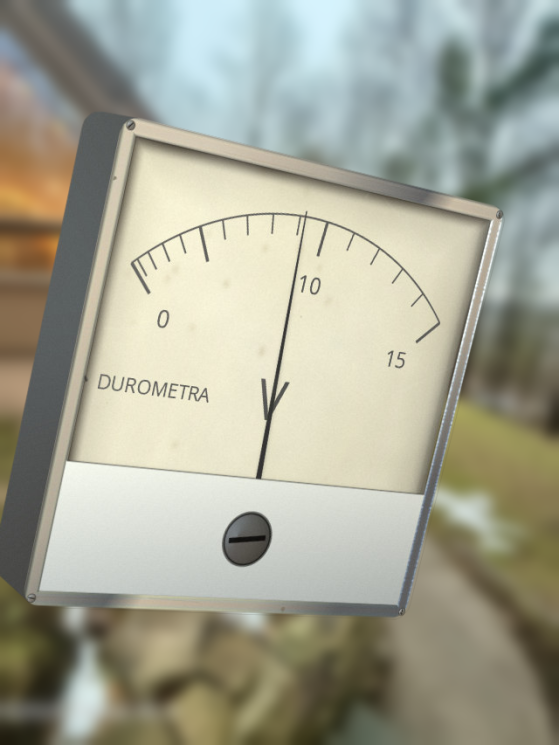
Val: 9 V
